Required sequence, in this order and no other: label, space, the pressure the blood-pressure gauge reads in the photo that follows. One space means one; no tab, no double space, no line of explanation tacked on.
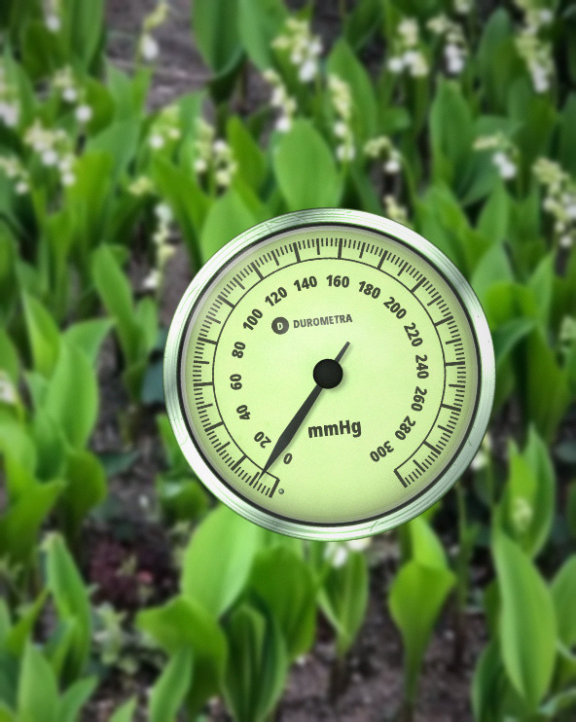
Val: 8 mmHg
